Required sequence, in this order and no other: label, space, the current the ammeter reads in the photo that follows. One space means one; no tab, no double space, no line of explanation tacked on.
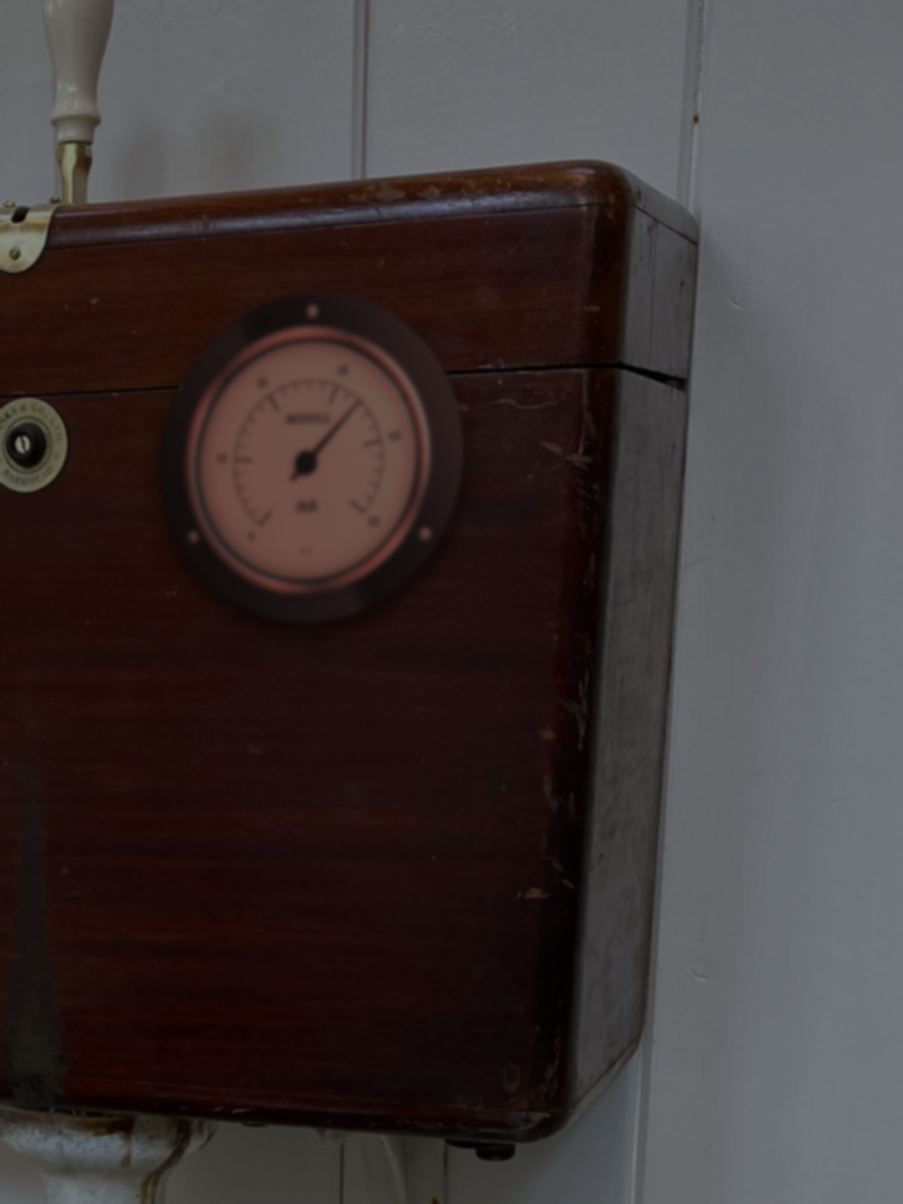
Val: 34 mA
